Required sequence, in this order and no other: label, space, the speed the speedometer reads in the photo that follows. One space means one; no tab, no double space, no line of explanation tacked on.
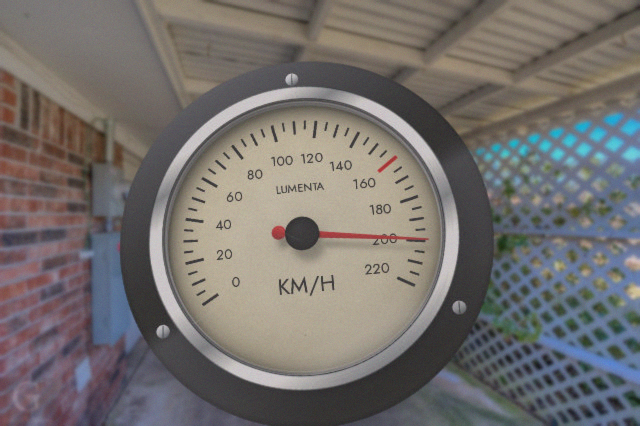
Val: 200 km/h
